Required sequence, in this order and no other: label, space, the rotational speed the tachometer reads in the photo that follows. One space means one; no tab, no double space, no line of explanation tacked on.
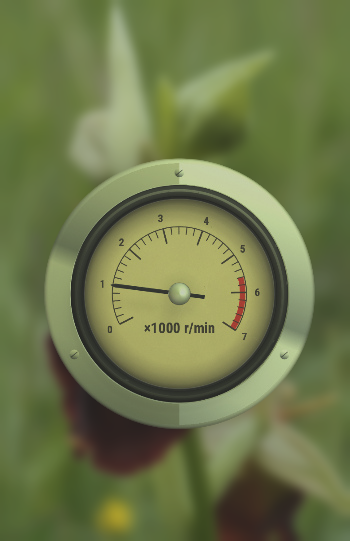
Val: 1000 rpm
